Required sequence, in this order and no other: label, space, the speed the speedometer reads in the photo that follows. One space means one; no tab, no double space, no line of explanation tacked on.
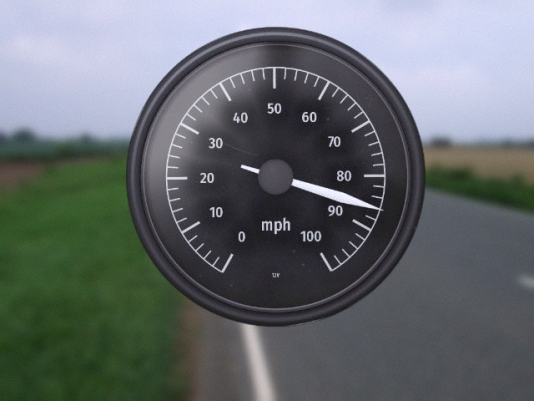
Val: 86 mph
